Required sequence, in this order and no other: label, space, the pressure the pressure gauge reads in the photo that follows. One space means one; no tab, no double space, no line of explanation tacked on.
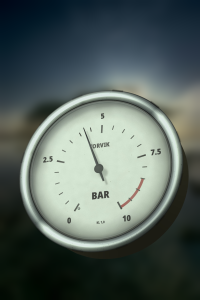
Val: 4.25 bar
